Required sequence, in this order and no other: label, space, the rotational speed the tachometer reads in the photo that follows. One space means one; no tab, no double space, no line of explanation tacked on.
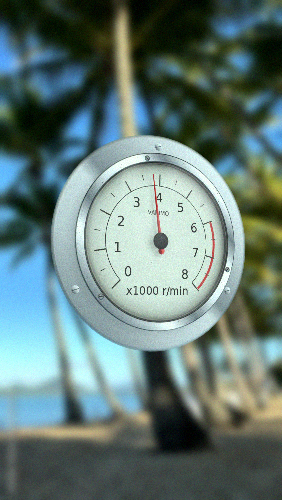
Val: 3750 rpm
